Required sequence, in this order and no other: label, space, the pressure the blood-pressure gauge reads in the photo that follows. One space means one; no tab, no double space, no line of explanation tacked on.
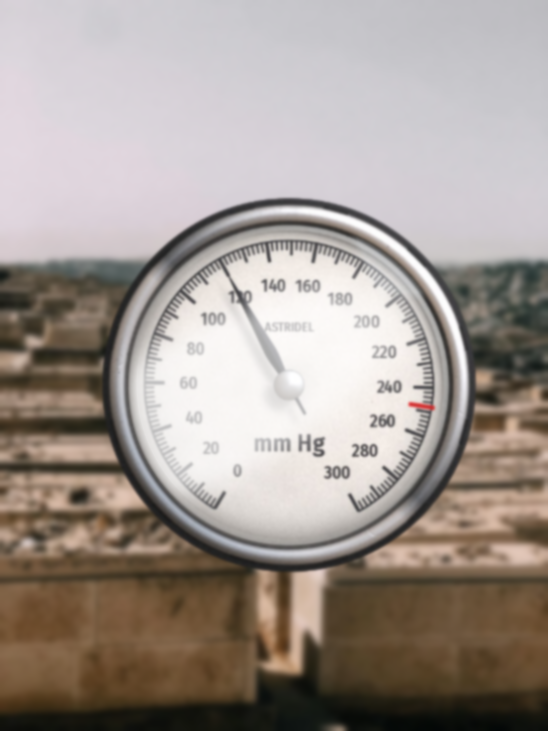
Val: 120 mmHg
